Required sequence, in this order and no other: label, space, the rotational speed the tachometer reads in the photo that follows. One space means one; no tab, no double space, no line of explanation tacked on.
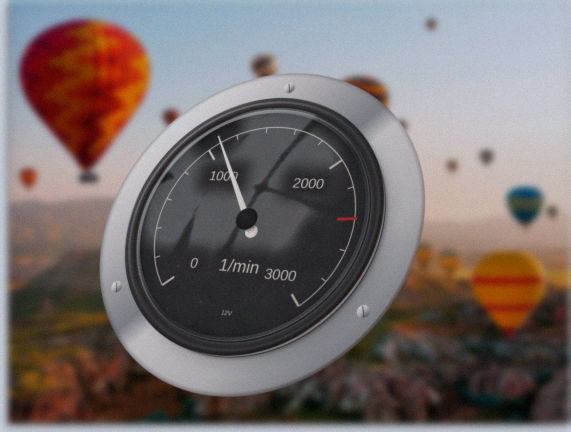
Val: 1100 rpm
